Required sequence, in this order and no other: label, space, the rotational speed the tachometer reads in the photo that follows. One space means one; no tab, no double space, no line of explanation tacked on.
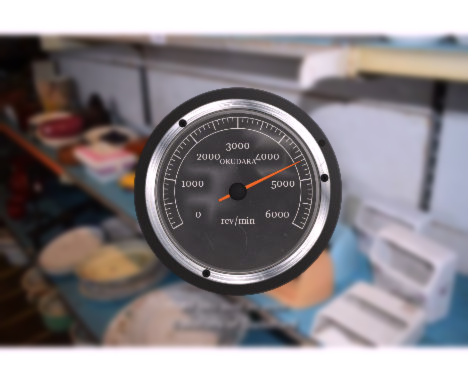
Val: 4600 rpm
